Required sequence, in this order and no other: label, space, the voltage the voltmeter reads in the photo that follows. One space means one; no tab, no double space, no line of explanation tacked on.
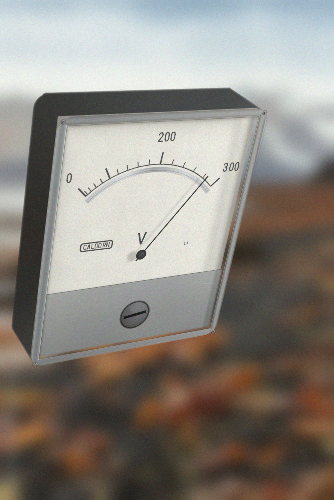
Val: 280 V
